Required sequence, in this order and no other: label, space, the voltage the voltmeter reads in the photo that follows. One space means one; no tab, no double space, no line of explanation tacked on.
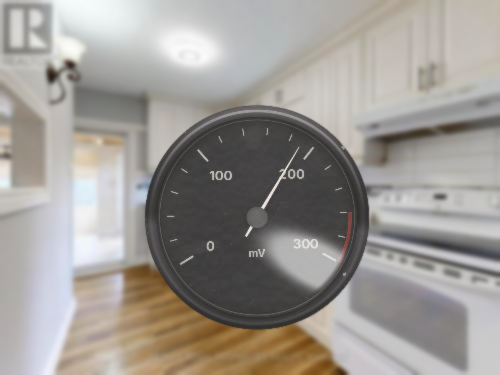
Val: 190 mV
